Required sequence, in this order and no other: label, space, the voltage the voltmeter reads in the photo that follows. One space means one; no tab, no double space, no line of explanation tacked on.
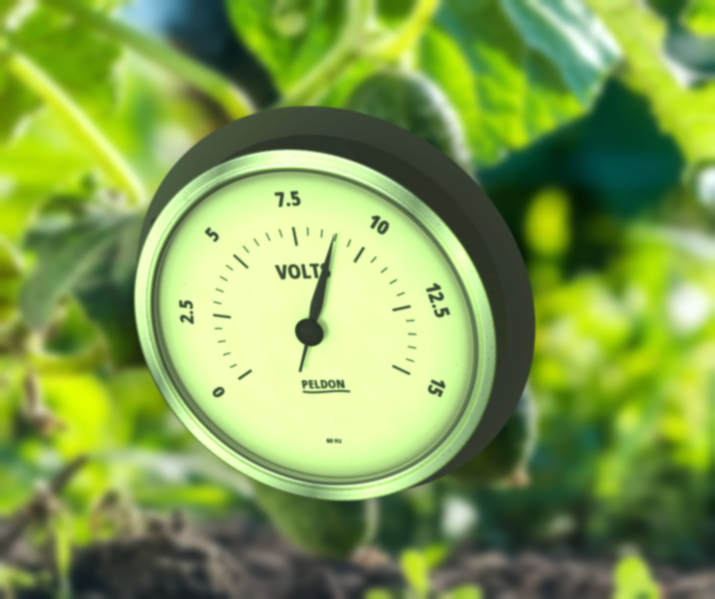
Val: 9 V
